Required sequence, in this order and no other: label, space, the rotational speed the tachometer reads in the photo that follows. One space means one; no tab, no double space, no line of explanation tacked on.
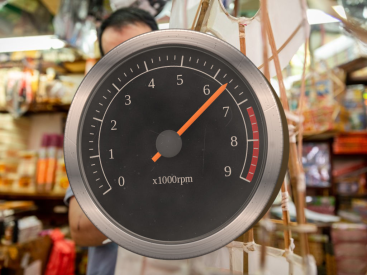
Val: 6400 rpm
